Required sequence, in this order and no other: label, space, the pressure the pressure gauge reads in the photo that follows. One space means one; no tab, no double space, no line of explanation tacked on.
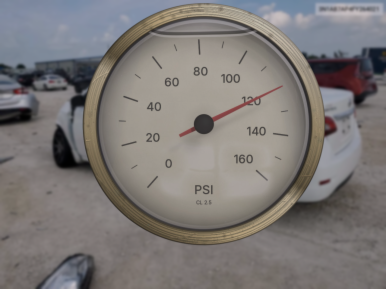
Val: 120 psi
